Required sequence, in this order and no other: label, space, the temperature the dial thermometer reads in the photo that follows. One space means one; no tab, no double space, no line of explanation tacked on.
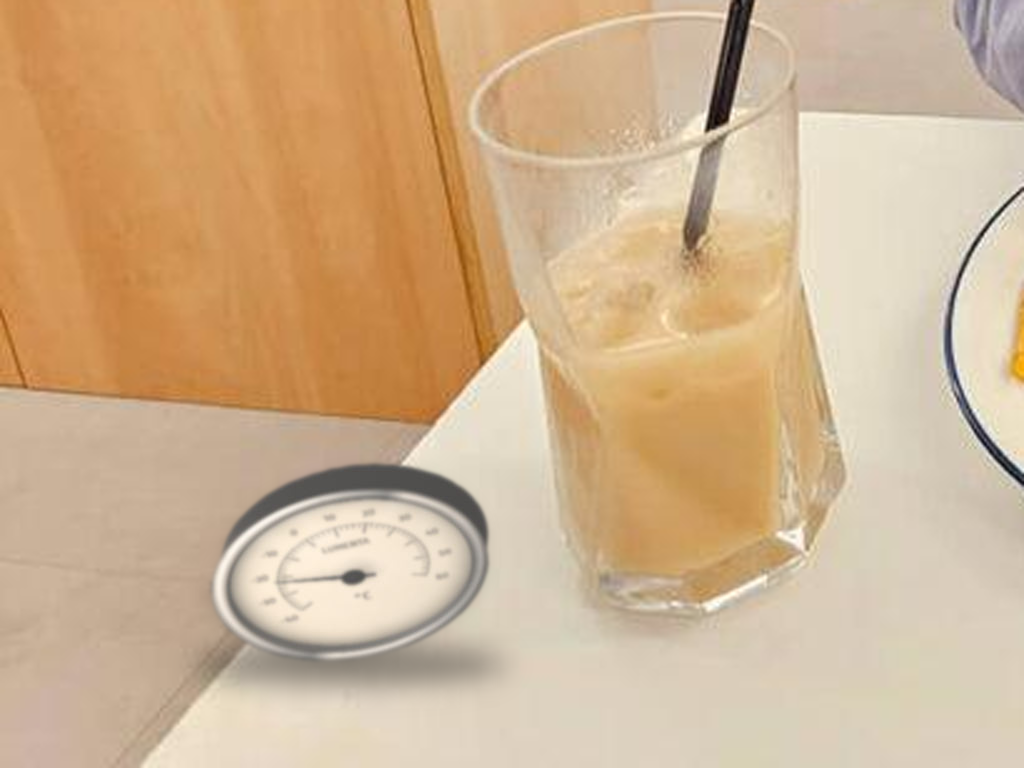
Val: -20 °C
